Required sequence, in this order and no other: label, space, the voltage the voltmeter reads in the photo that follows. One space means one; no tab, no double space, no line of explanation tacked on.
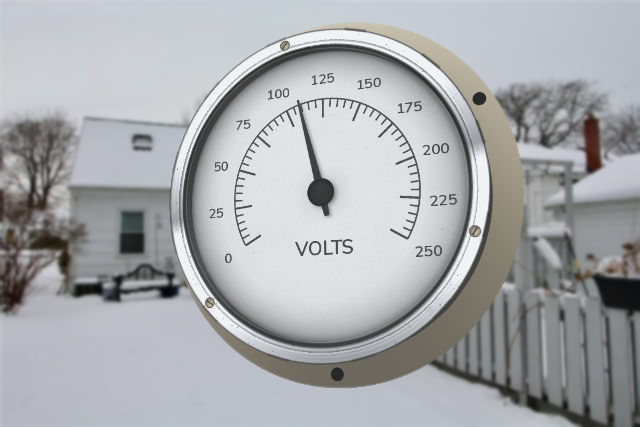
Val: 110 V
